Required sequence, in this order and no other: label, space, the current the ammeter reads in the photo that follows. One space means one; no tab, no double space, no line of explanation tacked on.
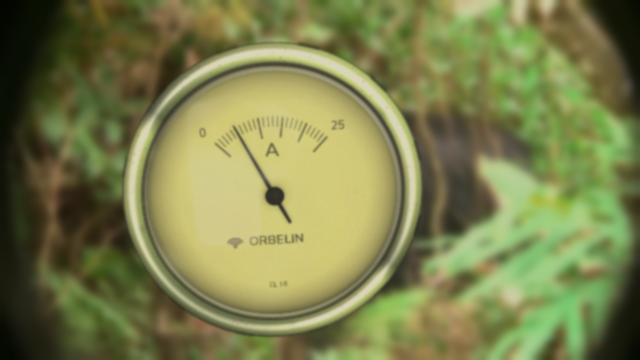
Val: 5 A
